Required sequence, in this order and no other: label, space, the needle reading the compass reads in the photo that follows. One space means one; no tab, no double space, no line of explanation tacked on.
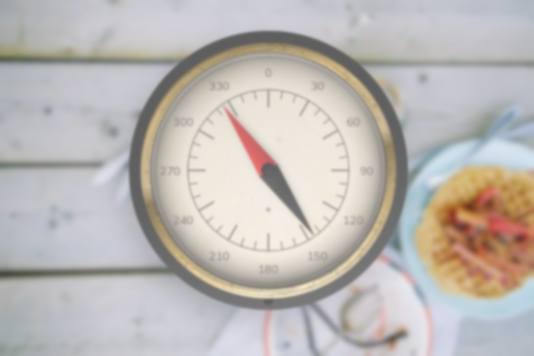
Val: 325 °
